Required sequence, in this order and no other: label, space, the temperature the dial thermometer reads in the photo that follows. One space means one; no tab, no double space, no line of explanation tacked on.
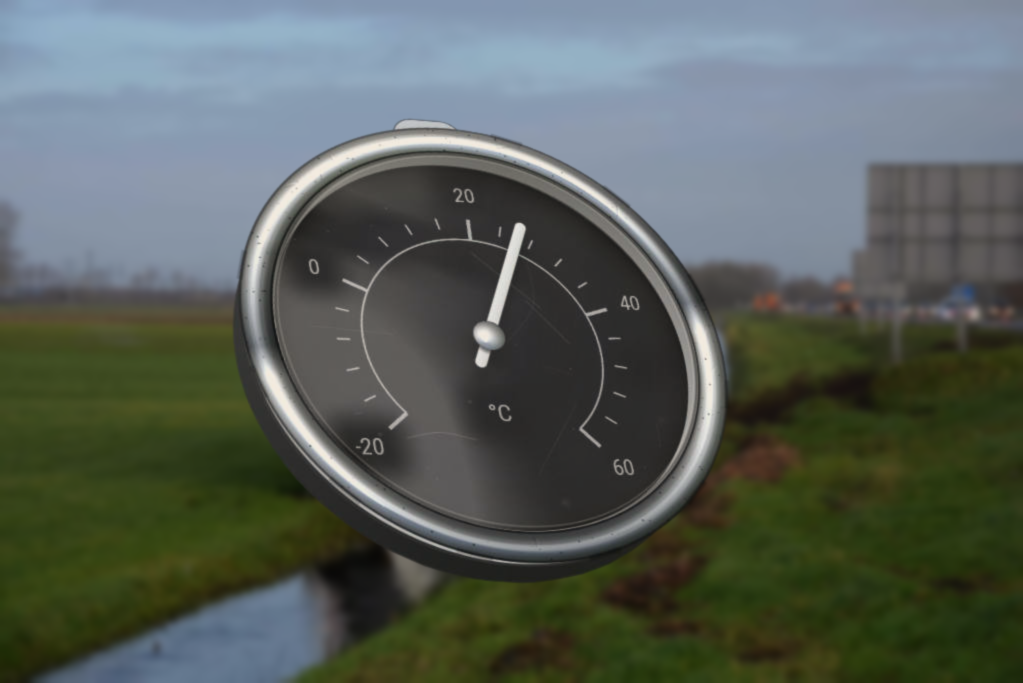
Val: 26 °C
